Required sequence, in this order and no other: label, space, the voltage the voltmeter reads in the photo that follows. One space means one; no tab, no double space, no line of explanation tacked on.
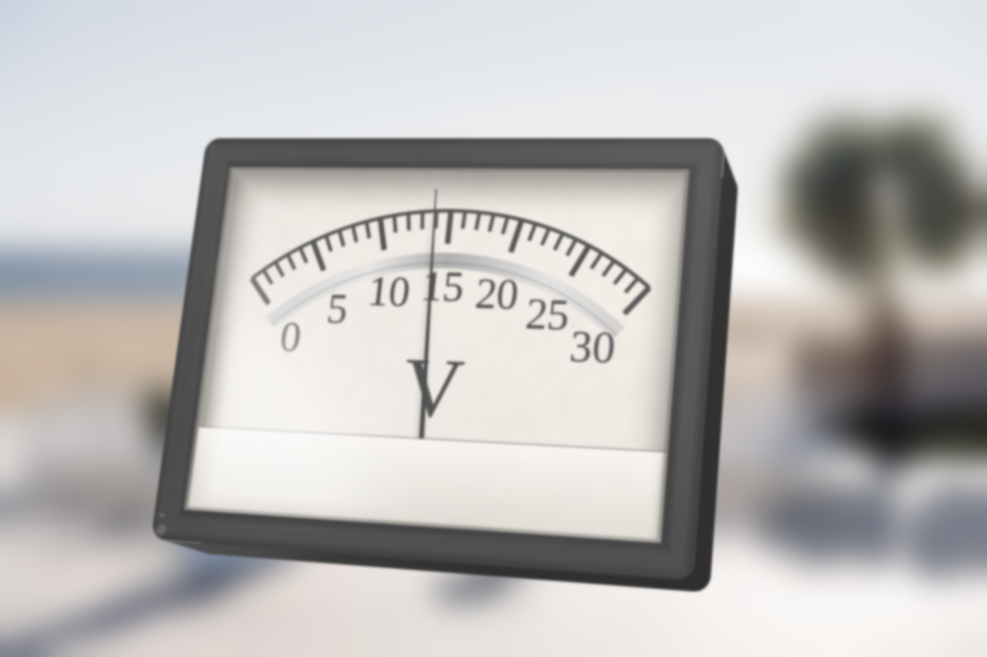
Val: 14 V
